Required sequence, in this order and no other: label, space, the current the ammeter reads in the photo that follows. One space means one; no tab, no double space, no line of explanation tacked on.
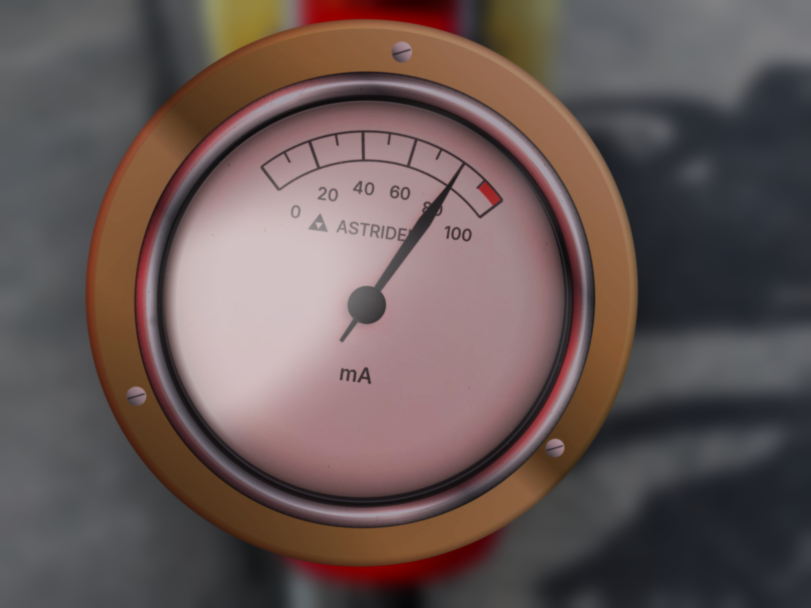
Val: 80 mA
